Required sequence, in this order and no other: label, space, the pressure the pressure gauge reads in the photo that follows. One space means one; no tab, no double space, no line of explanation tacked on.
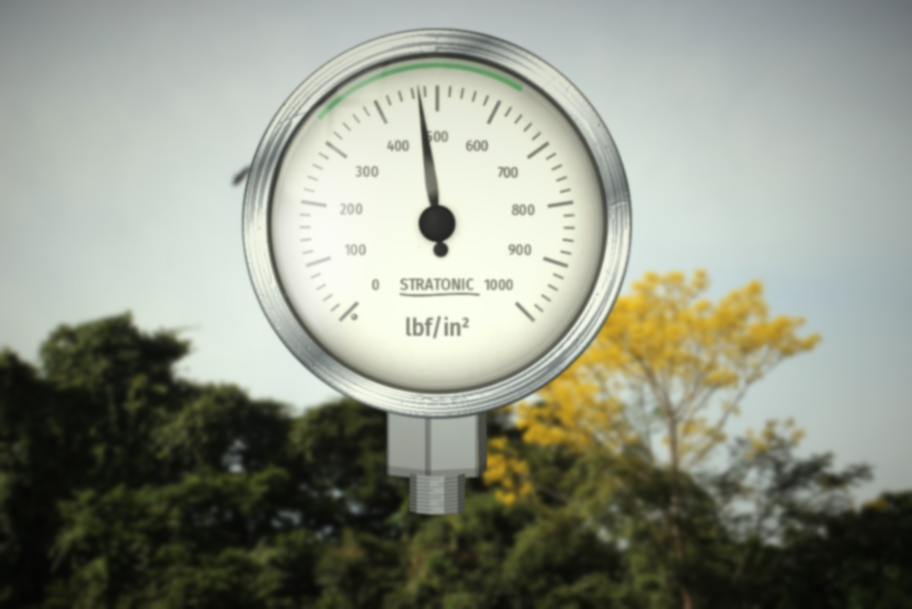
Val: 470 psi
